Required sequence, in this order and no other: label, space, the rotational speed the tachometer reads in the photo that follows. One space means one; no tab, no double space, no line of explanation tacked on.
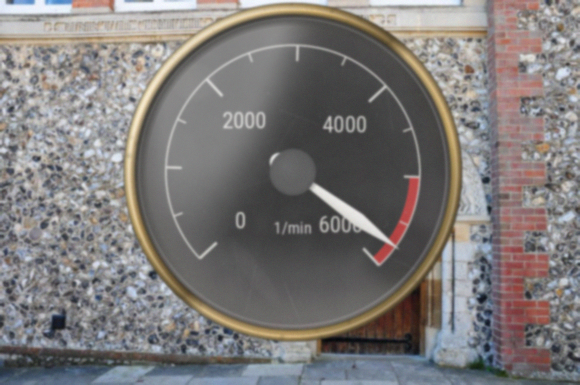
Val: 5750 rpm
